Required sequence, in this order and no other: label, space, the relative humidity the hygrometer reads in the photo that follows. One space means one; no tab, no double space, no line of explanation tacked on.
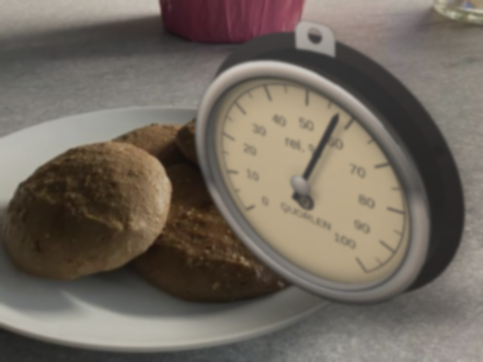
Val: 57.5 %
